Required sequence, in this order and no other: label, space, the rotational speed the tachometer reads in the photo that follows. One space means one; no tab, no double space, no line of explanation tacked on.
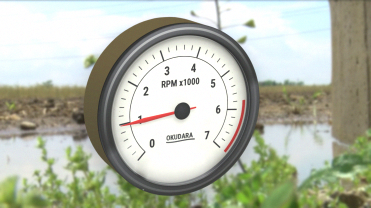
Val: 1000 rpm
